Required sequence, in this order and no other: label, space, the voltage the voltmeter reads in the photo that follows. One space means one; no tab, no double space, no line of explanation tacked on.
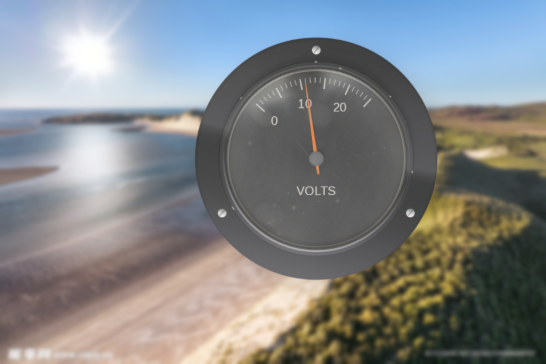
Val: 11 V
